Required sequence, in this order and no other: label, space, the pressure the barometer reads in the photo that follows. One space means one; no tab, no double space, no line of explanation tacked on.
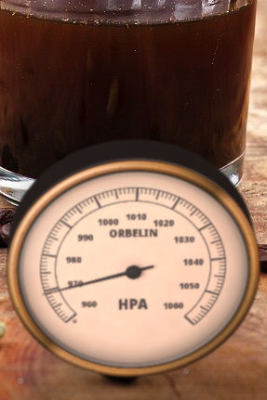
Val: 970 hPa
